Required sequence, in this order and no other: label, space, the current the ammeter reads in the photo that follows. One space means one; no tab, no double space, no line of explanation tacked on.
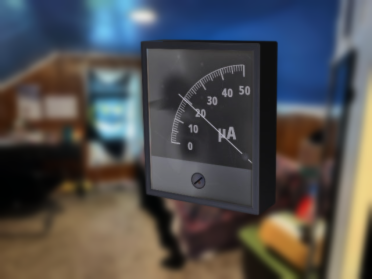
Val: 20 µA
